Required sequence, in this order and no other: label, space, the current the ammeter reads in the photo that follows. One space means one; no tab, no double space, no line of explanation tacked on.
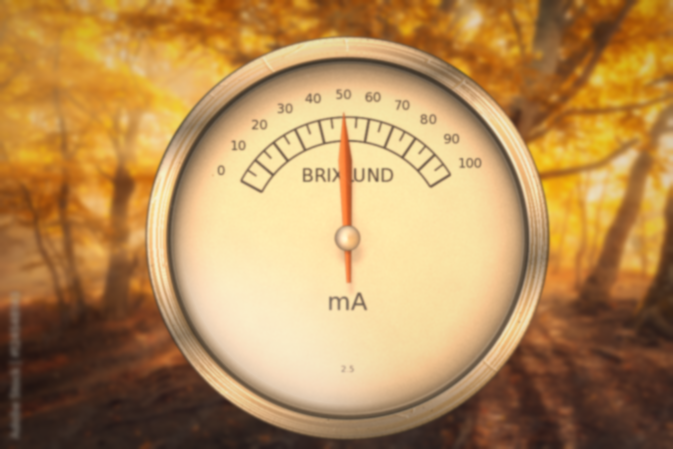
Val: 50 mA
